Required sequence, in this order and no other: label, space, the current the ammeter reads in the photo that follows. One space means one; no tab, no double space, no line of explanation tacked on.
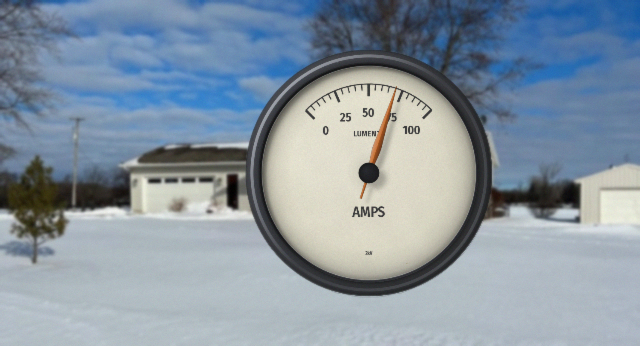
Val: 70 A
